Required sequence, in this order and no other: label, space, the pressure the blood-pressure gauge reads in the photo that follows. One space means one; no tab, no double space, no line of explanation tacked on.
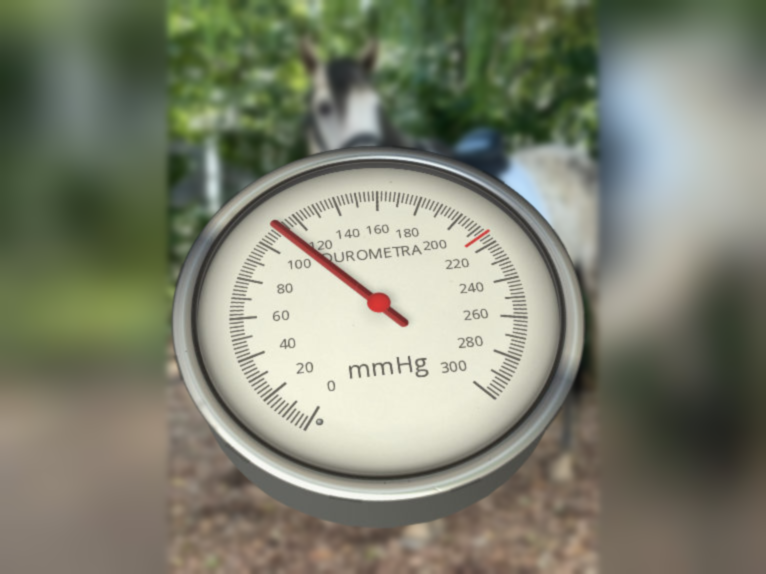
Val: 110 mmHg
